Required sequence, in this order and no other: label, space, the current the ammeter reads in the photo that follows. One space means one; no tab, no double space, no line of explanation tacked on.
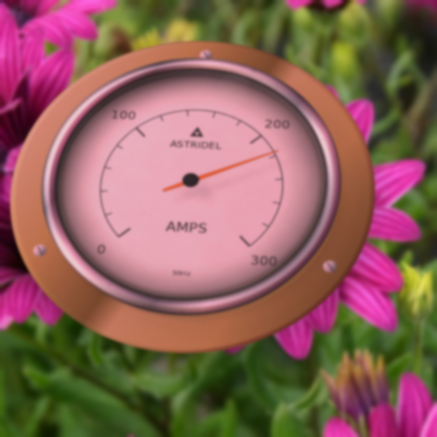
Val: 220 A
